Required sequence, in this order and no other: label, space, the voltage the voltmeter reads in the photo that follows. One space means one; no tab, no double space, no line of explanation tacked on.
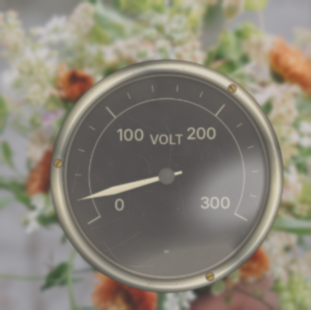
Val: 20 V
